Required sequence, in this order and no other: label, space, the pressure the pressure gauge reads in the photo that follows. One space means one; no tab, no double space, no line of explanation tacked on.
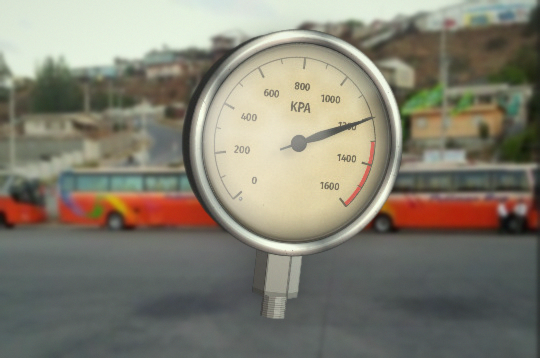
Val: 1200 kPa
